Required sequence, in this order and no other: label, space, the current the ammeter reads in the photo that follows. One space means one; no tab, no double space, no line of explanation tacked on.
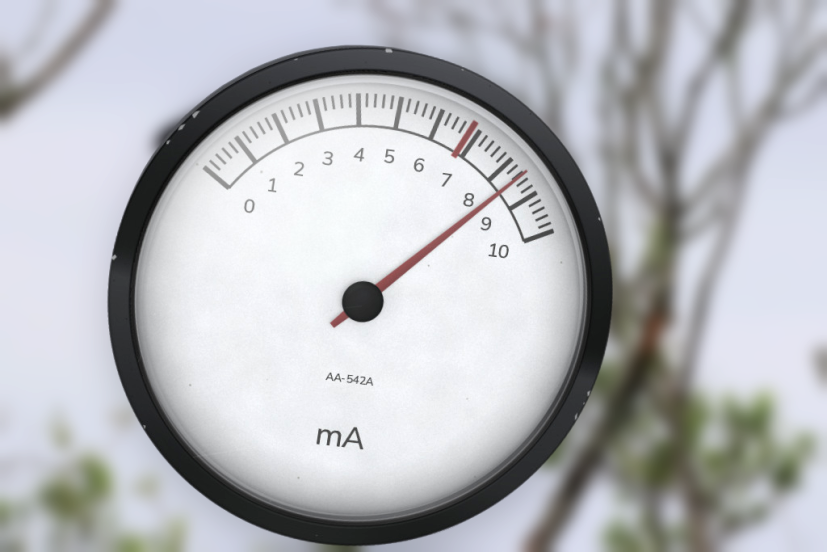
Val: 8.4 mA
